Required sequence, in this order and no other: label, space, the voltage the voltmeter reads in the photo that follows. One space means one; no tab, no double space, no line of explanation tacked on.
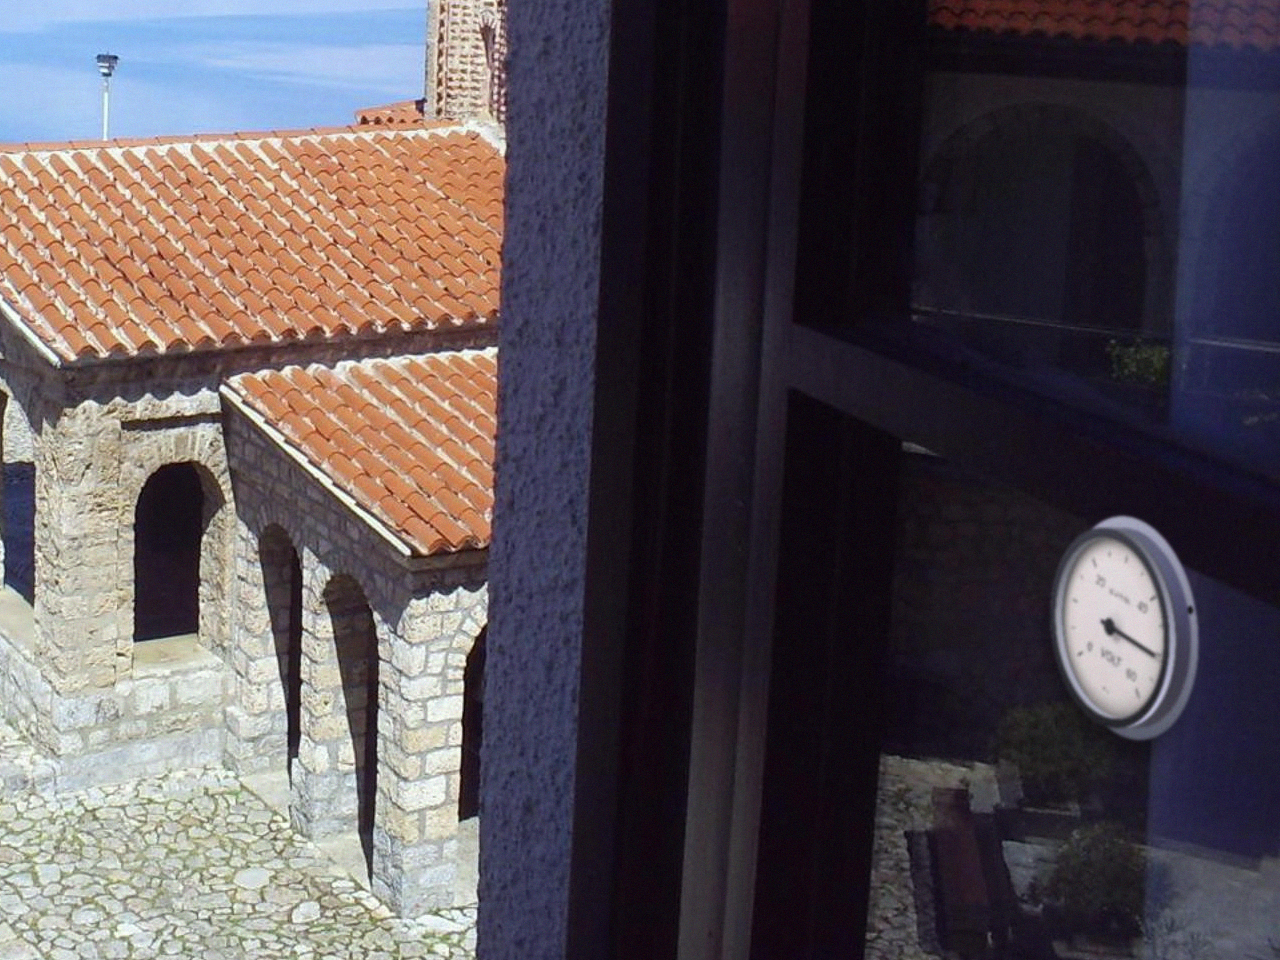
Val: 50 V
